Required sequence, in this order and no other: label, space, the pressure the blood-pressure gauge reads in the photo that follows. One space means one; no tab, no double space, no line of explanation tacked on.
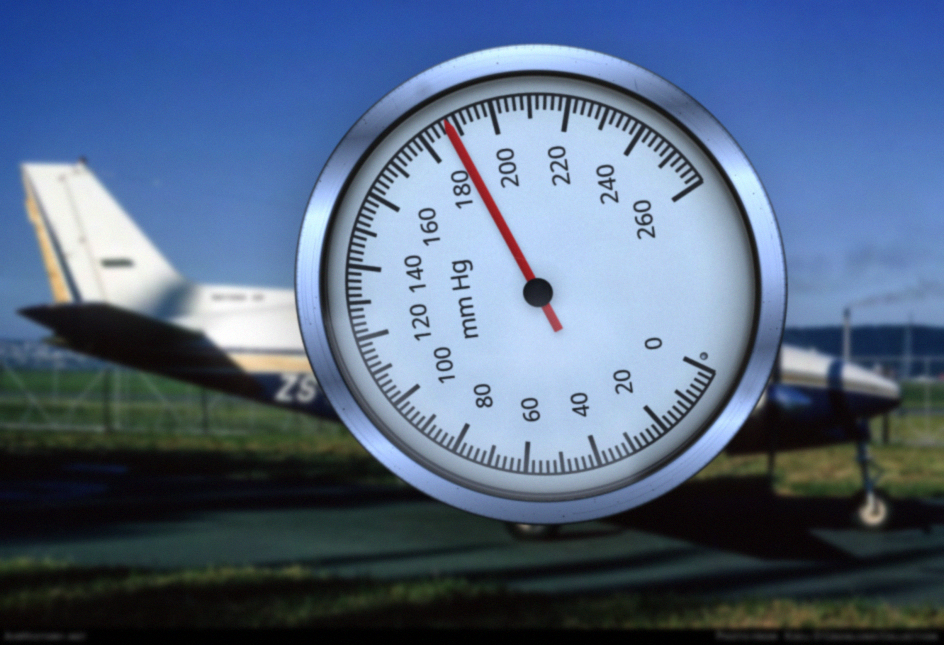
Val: 188 mmHg
